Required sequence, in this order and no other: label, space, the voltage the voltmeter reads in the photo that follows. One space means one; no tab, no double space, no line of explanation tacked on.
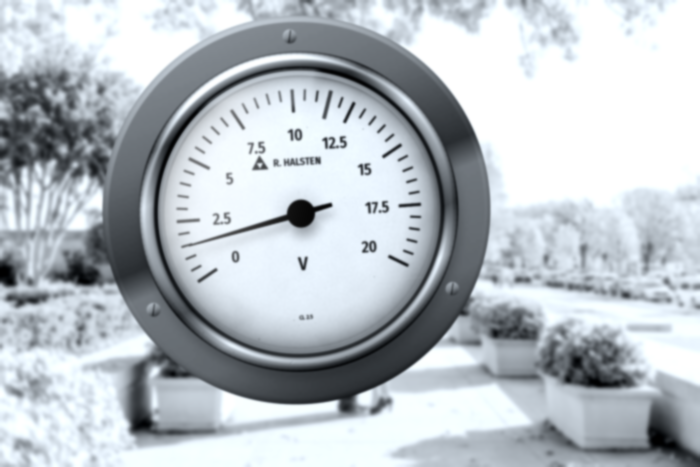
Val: 1.5 V
